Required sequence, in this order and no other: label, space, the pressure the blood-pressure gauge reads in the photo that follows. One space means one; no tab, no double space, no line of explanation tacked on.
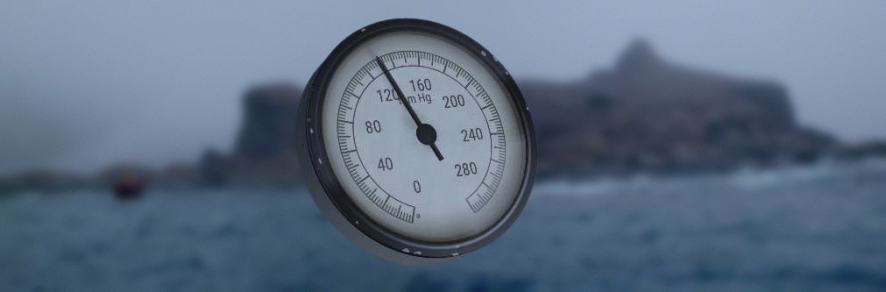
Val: 130 mmHg
